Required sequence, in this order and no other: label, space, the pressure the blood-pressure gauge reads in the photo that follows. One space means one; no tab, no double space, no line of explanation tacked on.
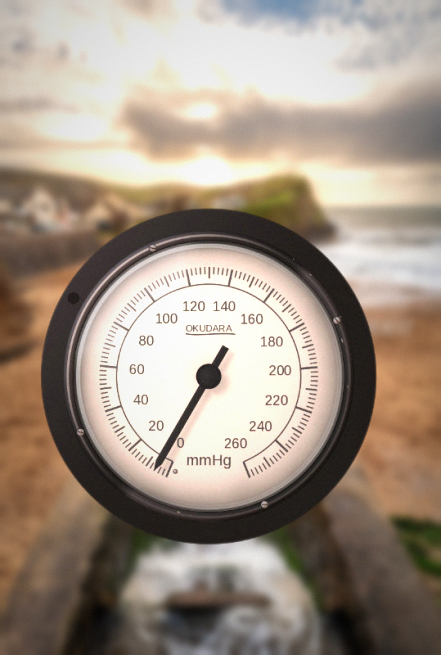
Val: 6 mmHg
